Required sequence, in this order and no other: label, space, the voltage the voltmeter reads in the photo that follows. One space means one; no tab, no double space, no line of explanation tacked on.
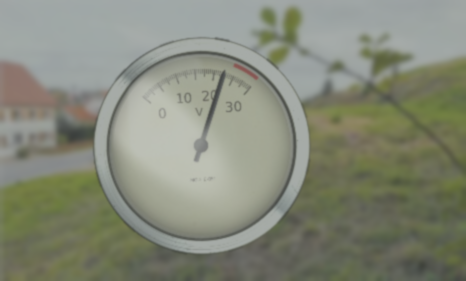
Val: 22.5 V
